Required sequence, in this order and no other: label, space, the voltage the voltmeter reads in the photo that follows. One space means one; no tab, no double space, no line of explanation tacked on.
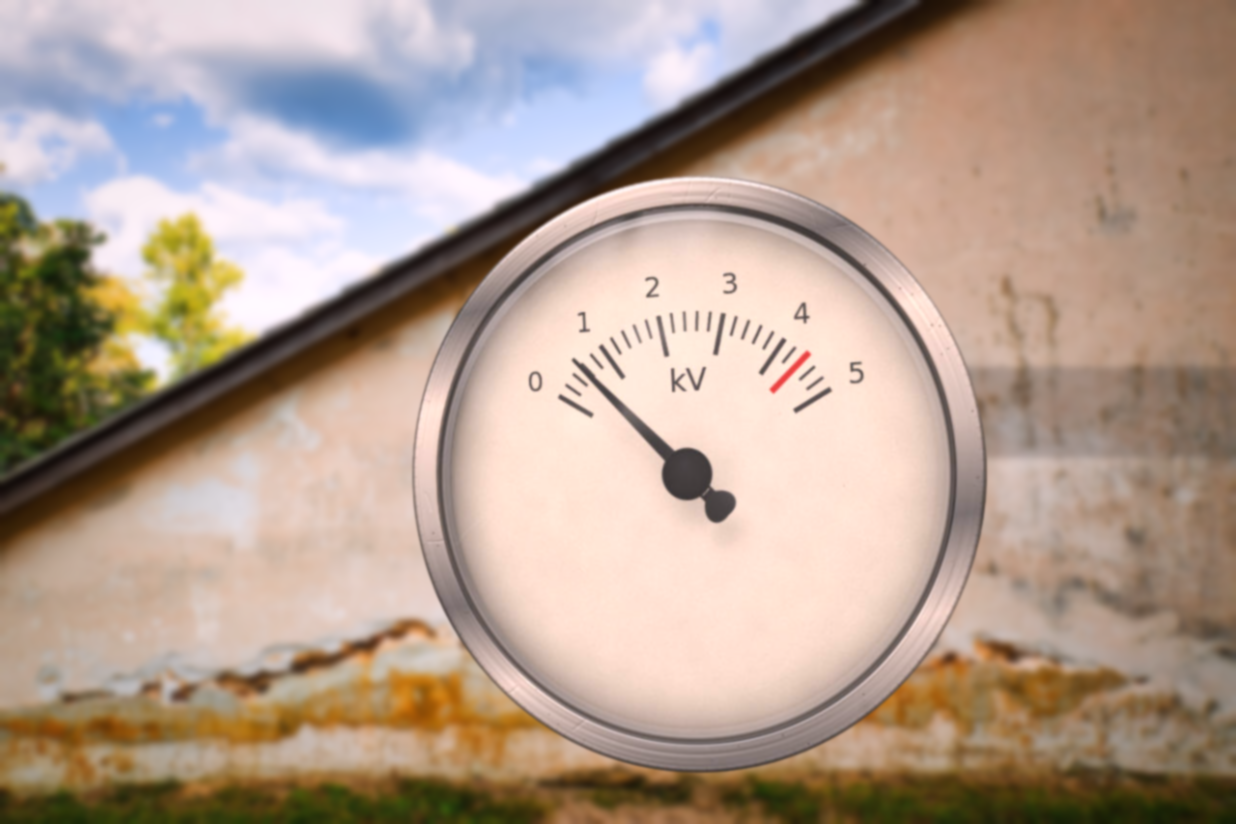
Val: 0.6 kV
